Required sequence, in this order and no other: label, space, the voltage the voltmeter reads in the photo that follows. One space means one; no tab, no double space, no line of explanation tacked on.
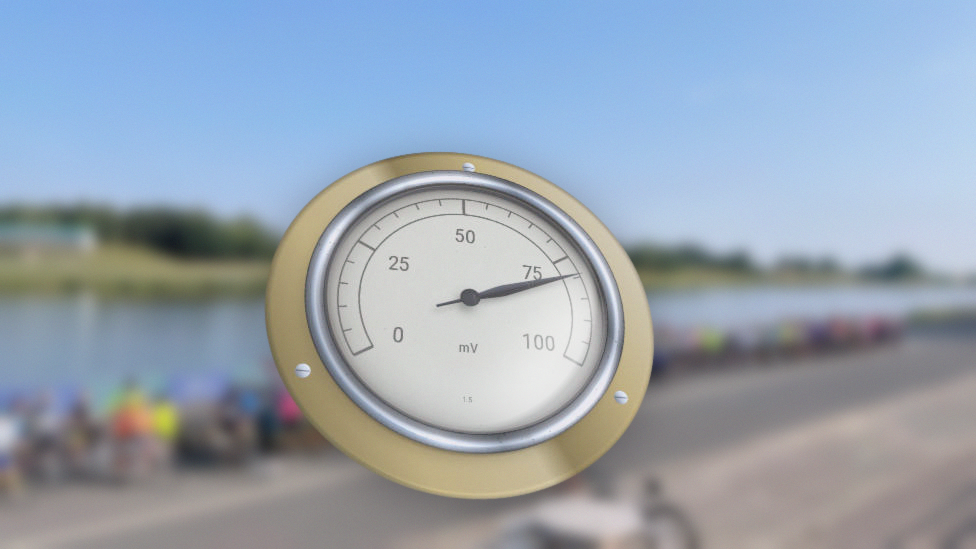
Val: 80 mV
